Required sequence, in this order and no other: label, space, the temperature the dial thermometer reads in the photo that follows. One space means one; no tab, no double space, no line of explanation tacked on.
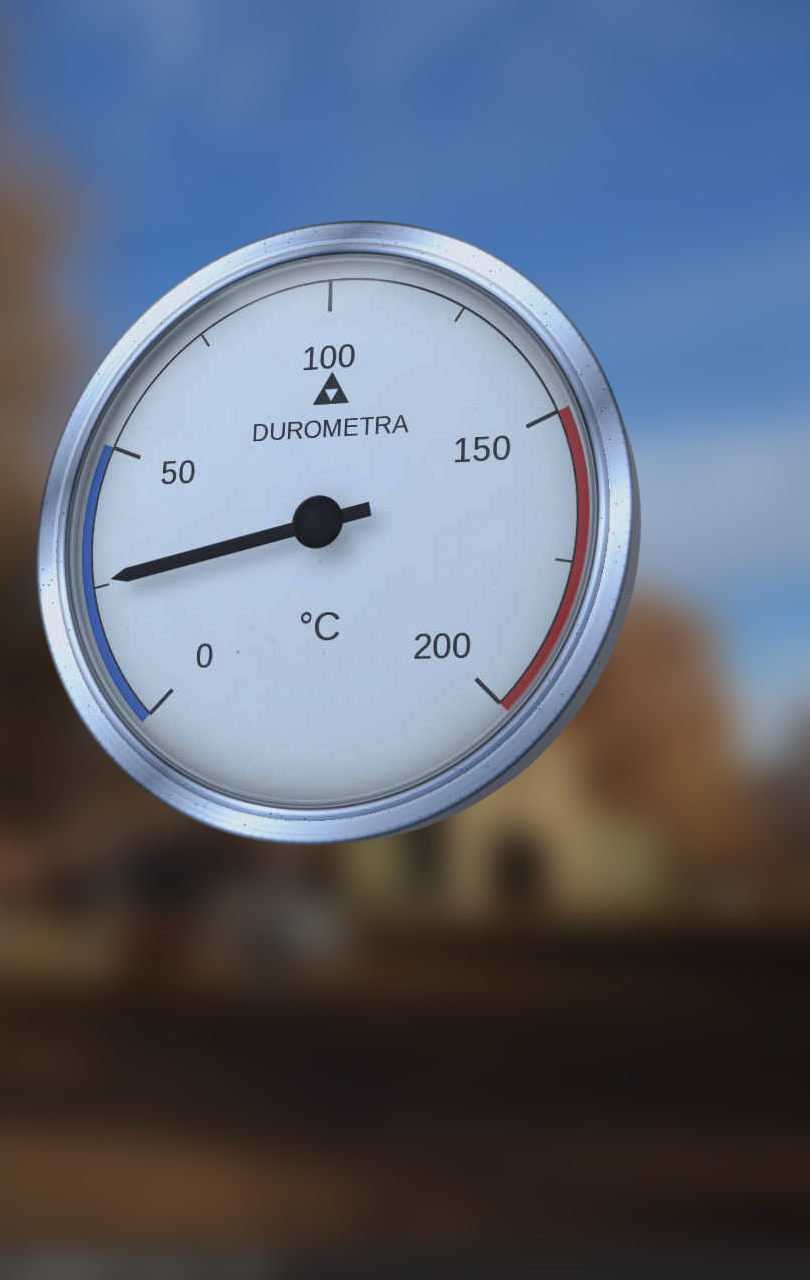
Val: 25 °C
